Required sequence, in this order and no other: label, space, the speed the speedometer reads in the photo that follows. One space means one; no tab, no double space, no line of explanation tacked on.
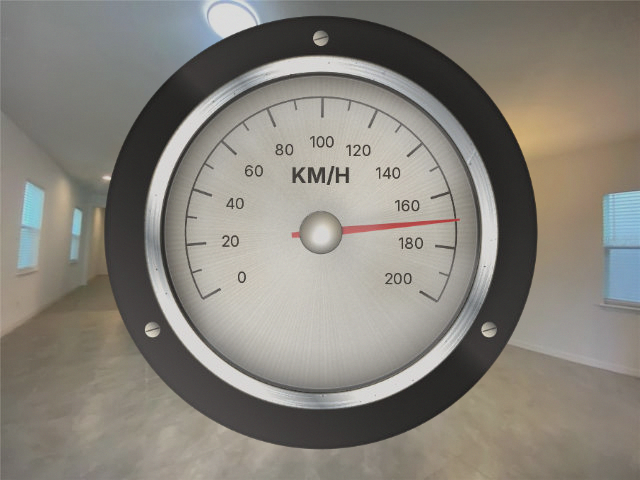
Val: 170 km/h
